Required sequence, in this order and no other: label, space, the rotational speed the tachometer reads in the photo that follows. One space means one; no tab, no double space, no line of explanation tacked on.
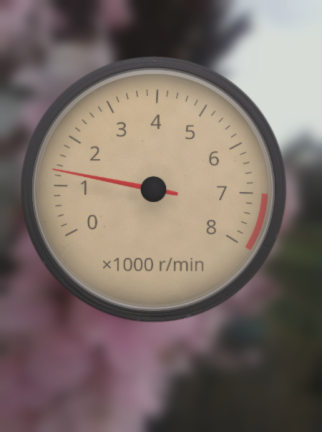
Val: 1300 rpm
